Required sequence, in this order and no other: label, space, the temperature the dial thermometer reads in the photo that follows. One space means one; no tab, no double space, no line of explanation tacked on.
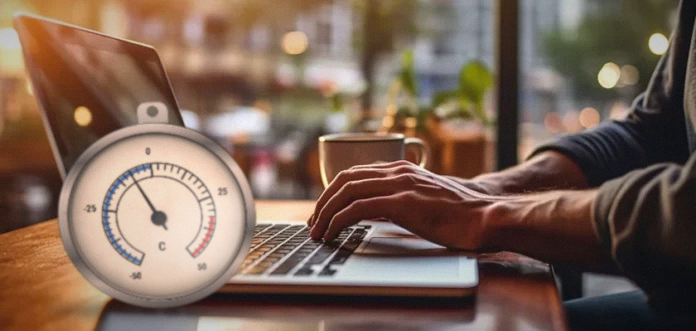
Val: -7.5 °C
